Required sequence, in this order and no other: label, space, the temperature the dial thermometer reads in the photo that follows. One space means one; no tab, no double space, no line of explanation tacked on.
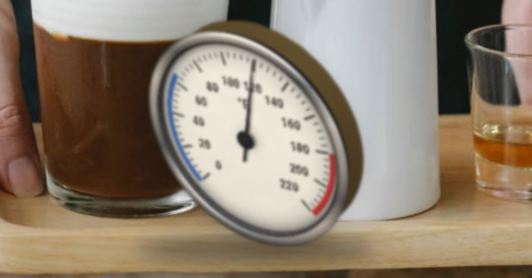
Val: 120 °F
